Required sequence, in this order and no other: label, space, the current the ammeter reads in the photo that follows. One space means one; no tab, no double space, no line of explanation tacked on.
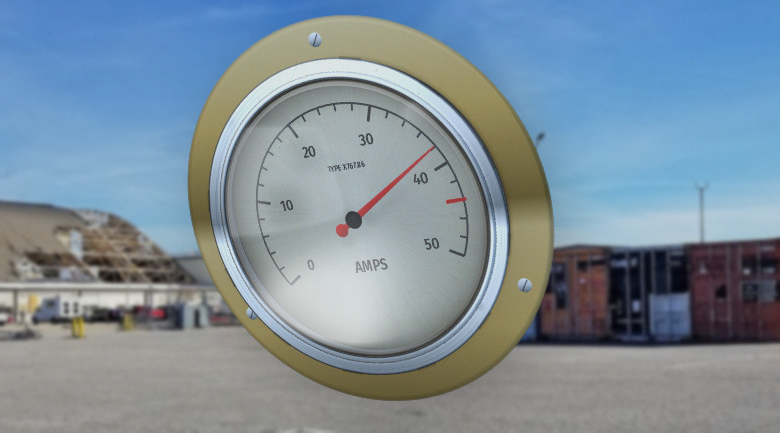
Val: 38 A
